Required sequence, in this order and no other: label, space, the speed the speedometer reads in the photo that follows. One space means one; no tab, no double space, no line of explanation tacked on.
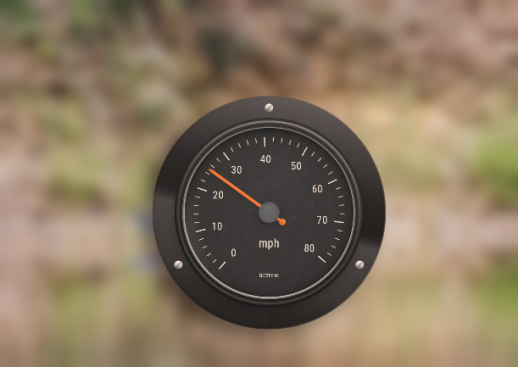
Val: 25 mph
